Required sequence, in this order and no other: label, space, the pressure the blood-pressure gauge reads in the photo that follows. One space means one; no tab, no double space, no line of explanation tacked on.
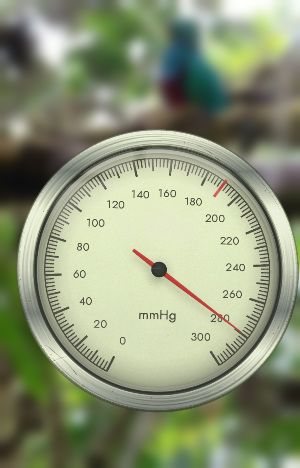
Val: 280 mmHg
